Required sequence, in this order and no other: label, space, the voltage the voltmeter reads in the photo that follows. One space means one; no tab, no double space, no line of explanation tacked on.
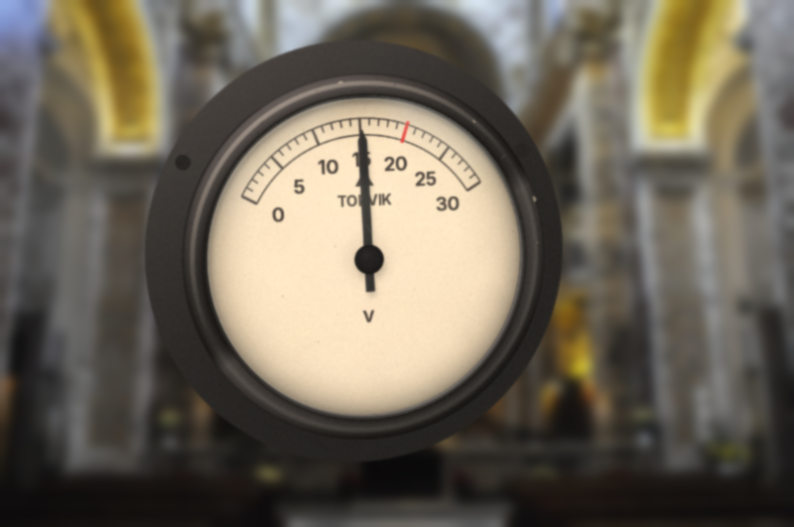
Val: 15 V
